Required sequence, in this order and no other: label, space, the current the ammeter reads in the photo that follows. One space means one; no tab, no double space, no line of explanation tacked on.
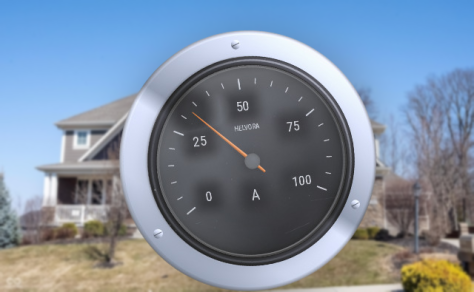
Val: 32.5 A
